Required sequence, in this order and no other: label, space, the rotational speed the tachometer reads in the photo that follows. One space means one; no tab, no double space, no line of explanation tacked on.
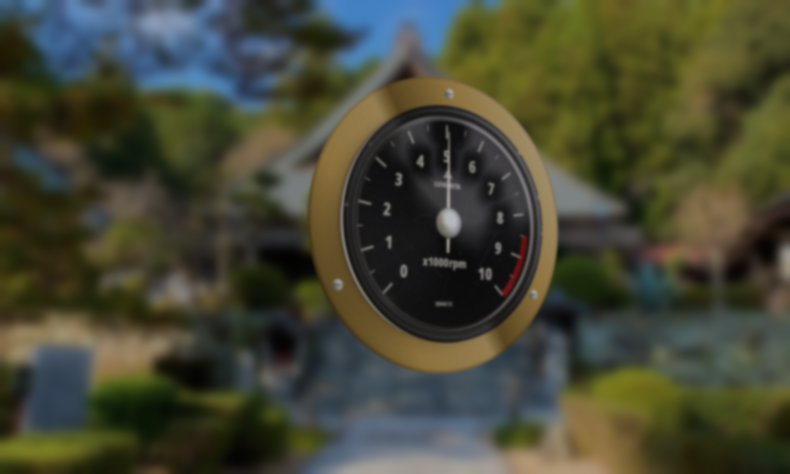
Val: 5000 rpm
